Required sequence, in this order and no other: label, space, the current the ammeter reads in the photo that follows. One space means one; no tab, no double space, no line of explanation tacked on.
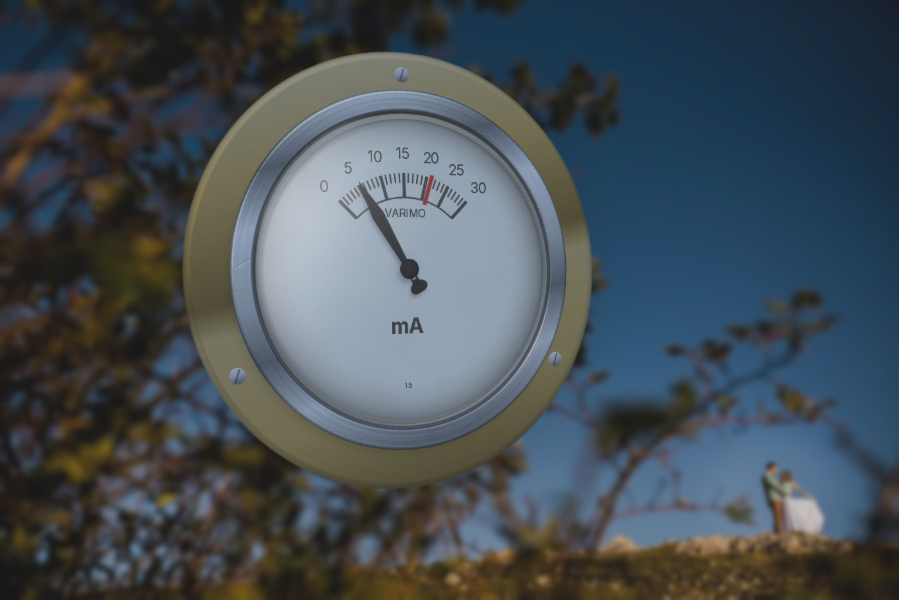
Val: 5 mA
